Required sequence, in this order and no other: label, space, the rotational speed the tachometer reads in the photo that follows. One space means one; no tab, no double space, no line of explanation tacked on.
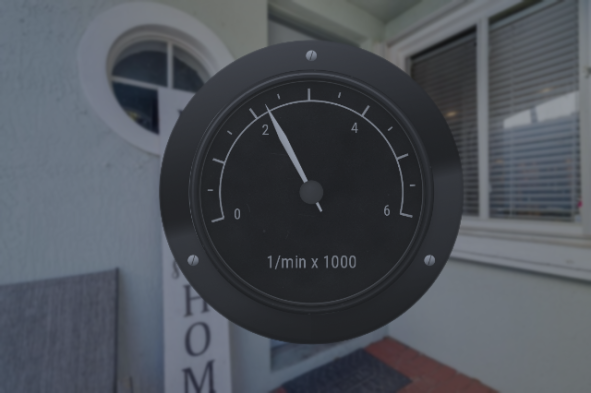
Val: 2250 rpm
